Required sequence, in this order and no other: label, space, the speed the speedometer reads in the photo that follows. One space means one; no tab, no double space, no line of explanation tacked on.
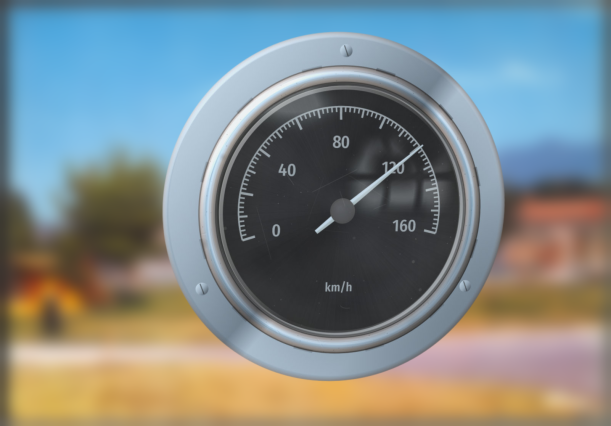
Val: 120 km/h
